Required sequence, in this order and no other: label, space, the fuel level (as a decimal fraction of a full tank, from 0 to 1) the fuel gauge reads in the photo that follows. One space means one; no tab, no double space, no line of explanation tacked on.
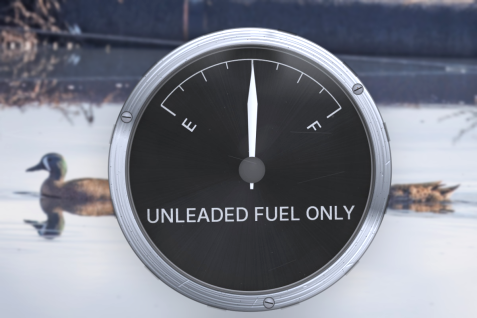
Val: 0.5
